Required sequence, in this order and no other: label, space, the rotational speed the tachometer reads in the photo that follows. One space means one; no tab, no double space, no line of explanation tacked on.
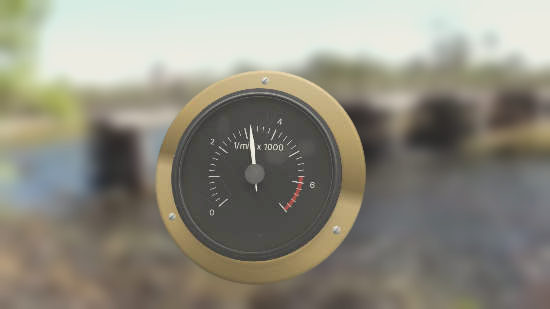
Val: 3200 rpm
